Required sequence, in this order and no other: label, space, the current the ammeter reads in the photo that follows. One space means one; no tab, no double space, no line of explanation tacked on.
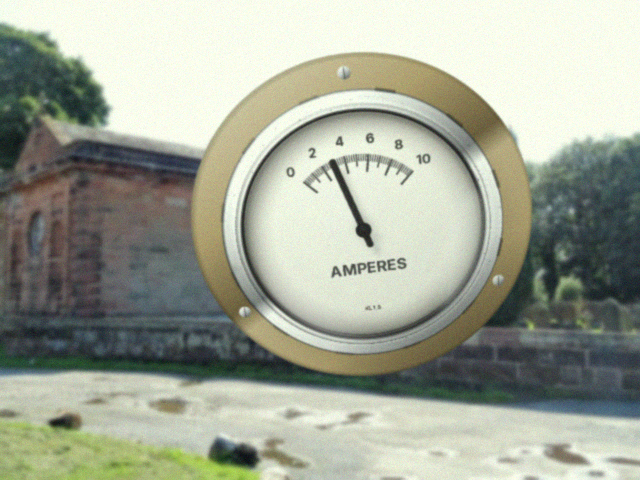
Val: 3 A
